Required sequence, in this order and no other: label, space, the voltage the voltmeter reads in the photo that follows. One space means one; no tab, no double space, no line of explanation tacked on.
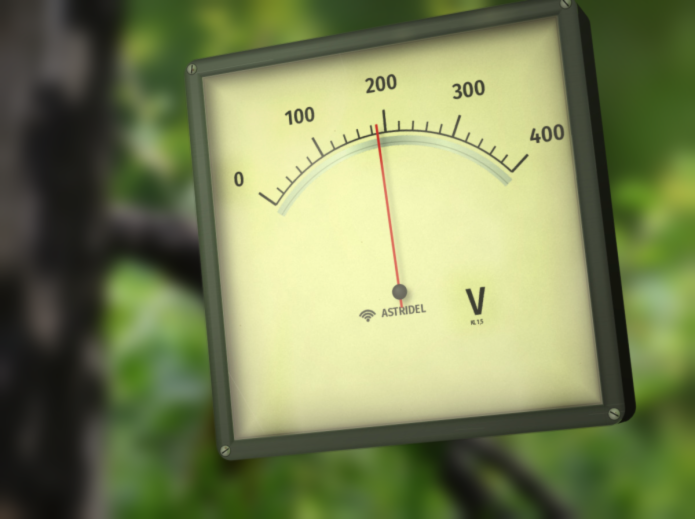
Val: 190 V
